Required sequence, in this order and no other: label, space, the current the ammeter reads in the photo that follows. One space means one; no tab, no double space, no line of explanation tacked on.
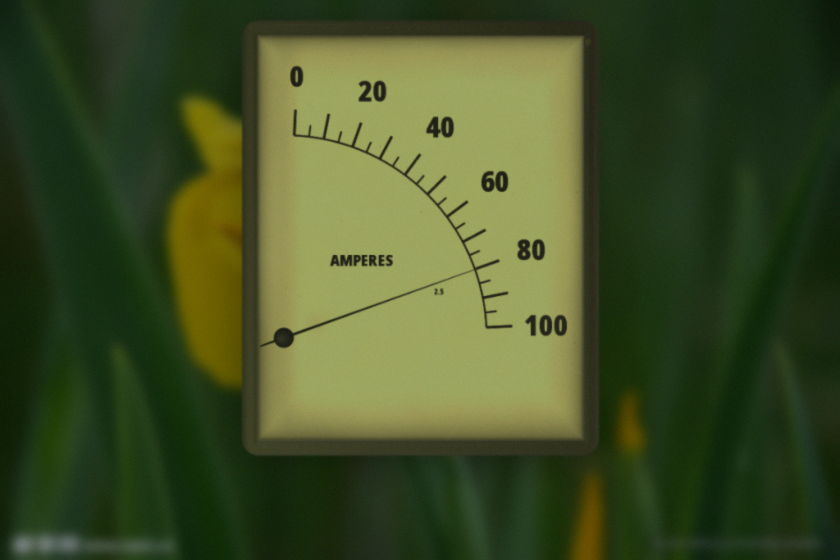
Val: 80 A
